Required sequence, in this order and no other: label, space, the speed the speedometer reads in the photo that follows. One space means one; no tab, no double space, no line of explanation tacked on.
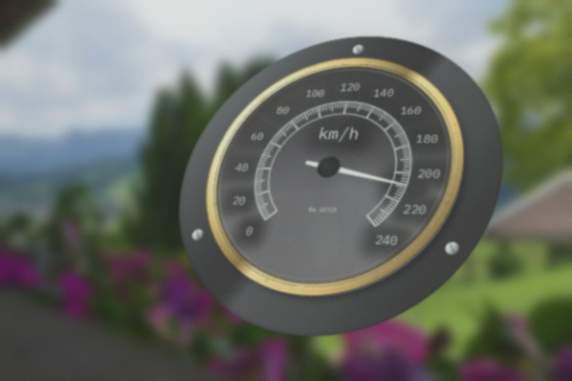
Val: 210 km/h
